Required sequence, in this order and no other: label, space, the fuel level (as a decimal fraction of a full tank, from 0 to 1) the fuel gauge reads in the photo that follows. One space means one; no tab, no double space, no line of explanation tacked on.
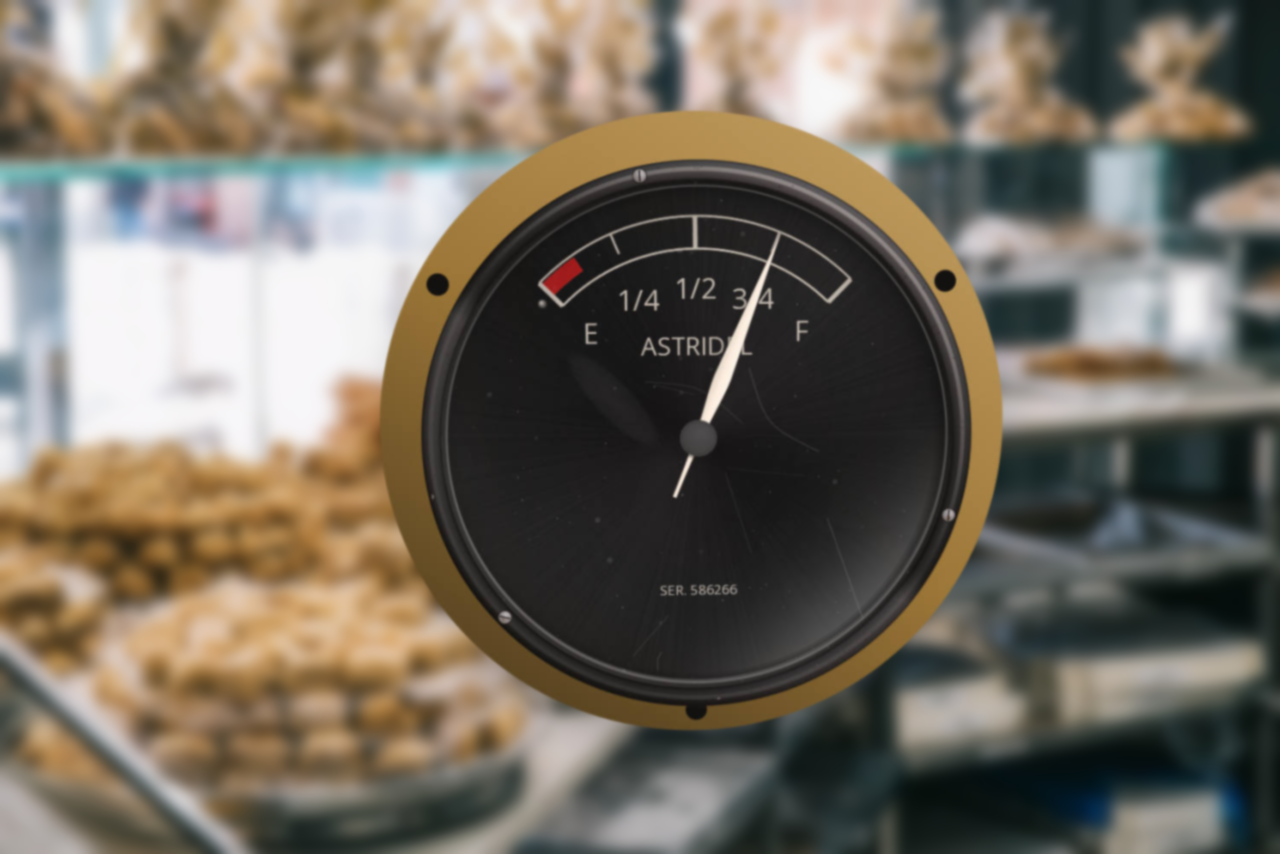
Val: 0.75
